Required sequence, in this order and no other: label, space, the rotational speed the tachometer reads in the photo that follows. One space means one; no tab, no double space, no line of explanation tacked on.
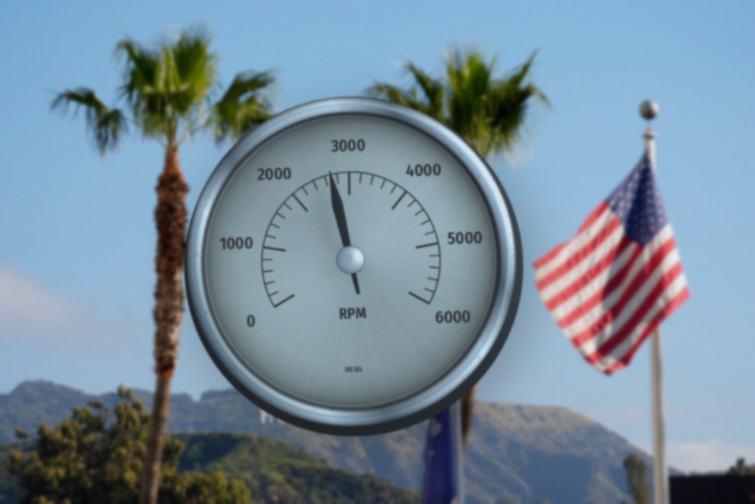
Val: 2700 rpm
